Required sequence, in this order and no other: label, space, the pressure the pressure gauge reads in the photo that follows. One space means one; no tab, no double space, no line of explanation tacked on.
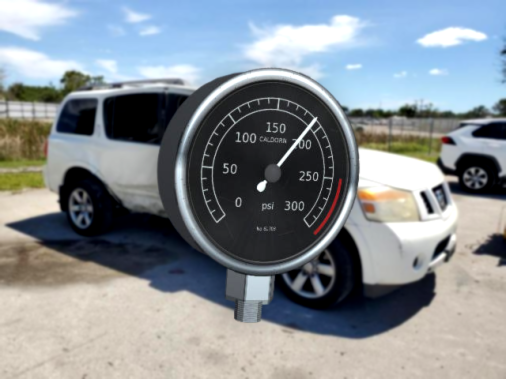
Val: 190 psi
